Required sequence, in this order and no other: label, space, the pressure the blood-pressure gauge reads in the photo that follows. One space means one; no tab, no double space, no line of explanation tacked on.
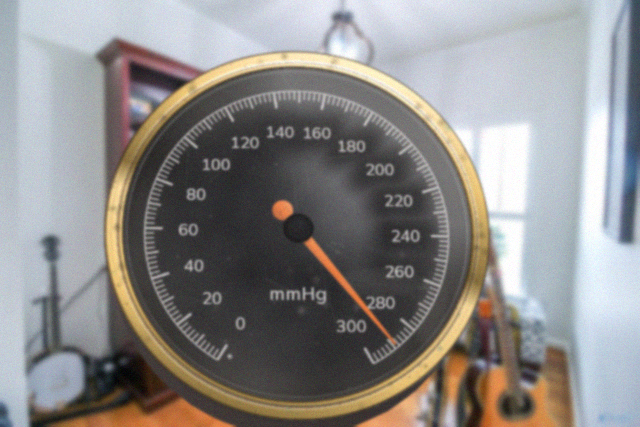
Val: 290 mmHg
